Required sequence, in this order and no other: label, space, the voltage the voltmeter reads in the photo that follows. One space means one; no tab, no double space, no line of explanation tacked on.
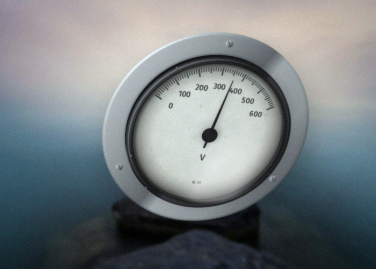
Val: 350 V
